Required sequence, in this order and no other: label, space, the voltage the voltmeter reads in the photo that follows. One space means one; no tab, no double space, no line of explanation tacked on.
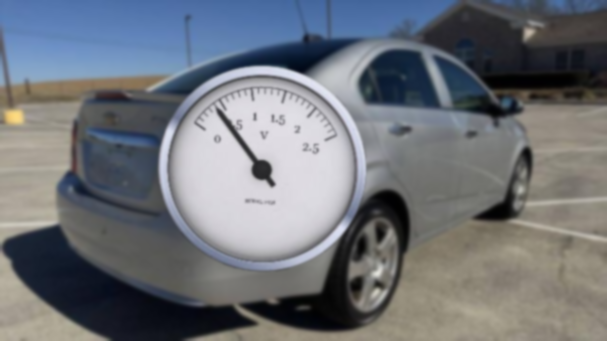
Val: 0.4 V
